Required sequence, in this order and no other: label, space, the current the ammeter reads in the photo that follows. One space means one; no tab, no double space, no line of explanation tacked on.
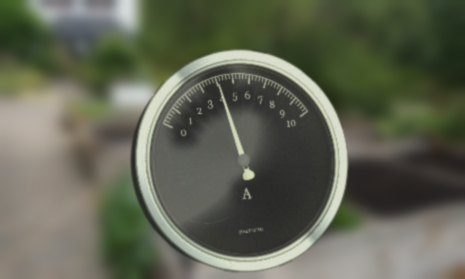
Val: 4 A
